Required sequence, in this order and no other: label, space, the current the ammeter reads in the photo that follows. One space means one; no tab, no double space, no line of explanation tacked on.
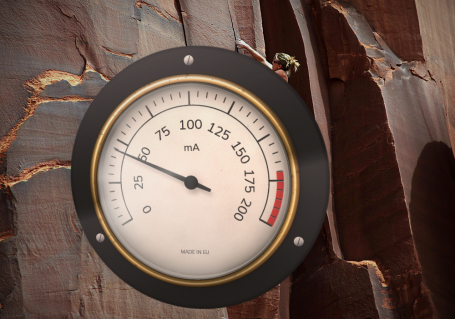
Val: 45 mA
